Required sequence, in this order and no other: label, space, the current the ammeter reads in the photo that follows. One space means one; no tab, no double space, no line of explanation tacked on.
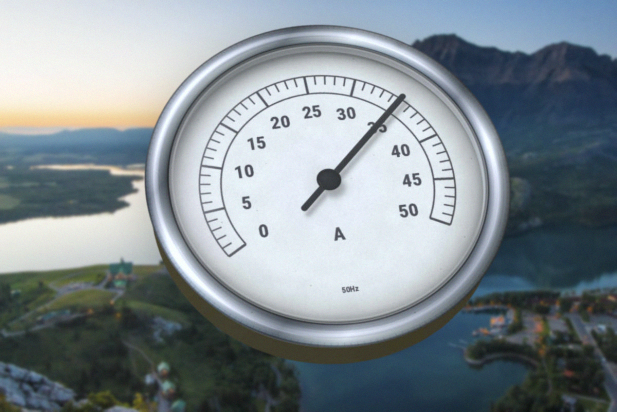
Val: 35 A
